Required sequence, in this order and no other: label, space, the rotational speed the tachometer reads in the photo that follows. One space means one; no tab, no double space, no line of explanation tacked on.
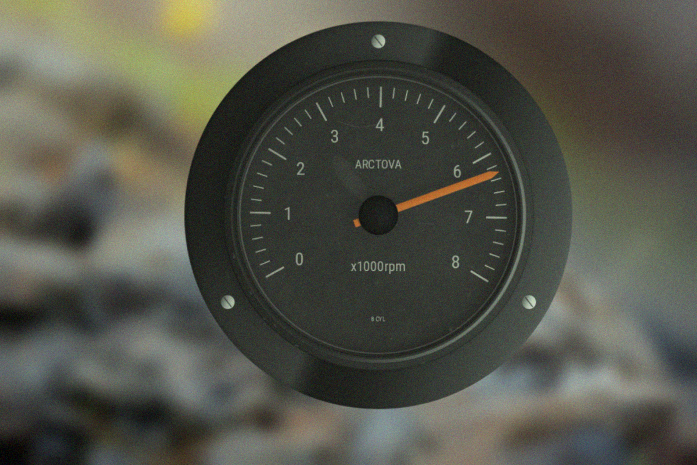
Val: 6300 rpm
